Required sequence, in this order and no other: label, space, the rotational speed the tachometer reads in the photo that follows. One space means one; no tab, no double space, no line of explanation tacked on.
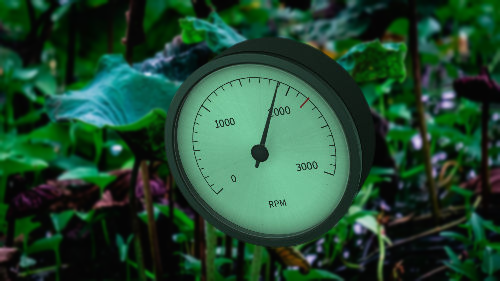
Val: 1900 rpm
